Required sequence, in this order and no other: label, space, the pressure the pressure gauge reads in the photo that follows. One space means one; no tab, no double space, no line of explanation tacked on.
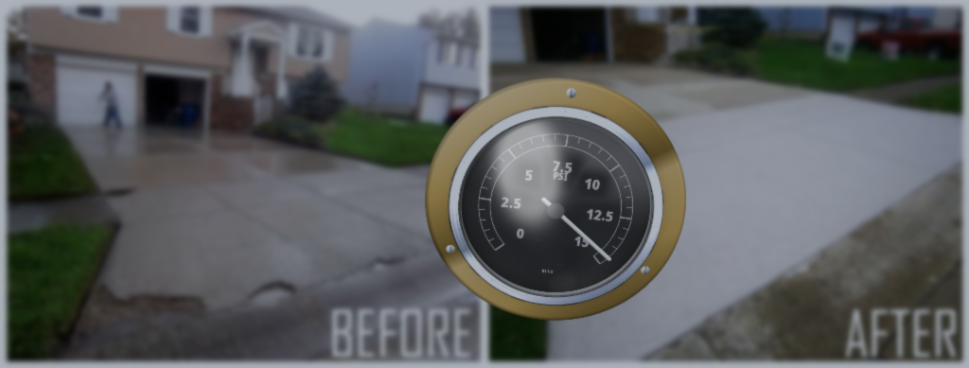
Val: 14.5 psi
